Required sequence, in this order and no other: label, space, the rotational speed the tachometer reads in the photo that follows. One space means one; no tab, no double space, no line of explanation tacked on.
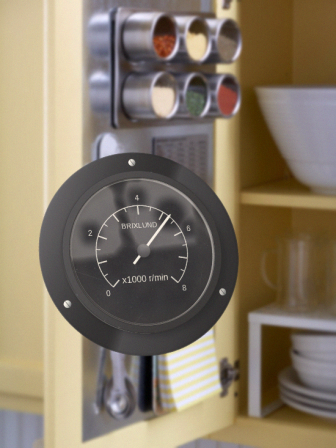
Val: 5250 rpm
